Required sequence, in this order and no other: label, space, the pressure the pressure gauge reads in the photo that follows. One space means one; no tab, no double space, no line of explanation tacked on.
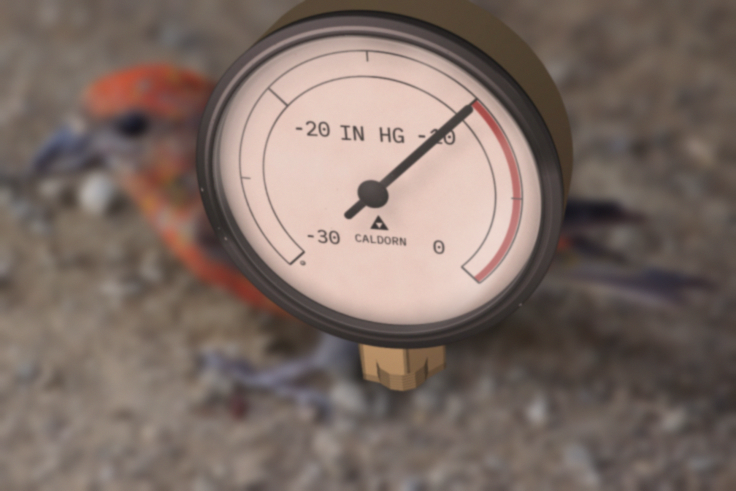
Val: -10 inHg
